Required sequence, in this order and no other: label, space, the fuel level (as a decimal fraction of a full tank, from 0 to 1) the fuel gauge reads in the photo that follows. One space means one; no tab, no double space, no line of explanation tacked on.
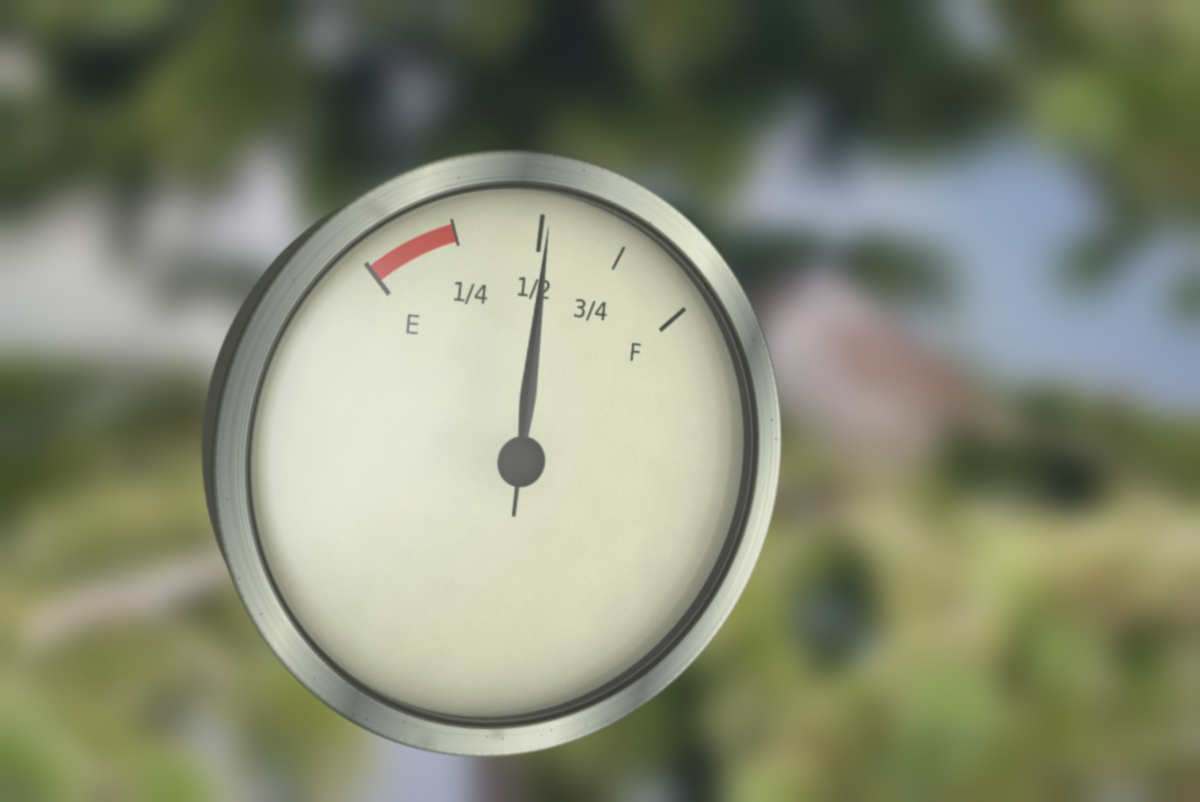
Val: 0.5
